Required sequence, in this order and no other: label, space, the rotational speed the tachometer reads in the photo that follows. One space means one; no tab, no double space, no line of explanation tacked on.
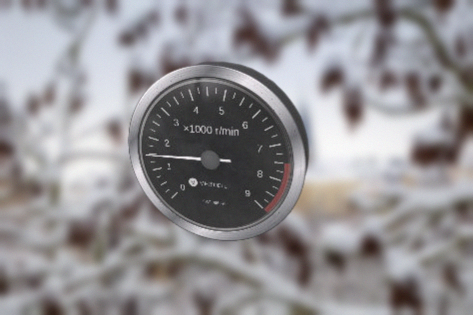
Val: 1500 rpm
